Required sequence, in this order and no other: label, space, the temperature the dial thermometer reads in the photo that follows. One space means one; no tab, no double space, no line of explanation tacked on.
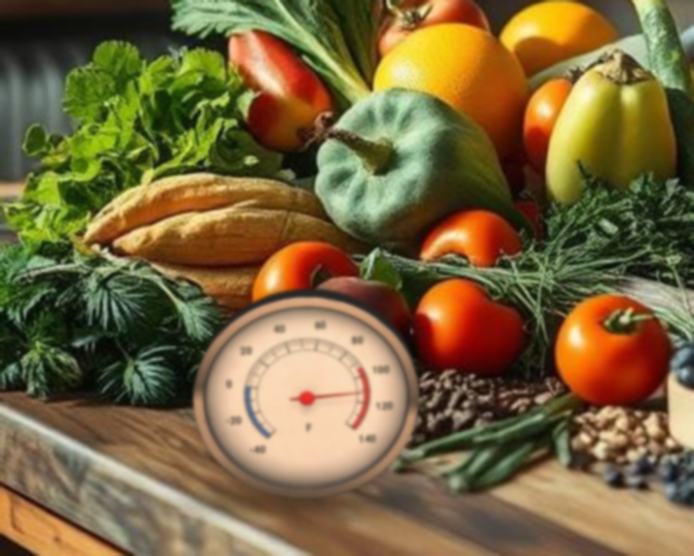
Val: 110 °F
